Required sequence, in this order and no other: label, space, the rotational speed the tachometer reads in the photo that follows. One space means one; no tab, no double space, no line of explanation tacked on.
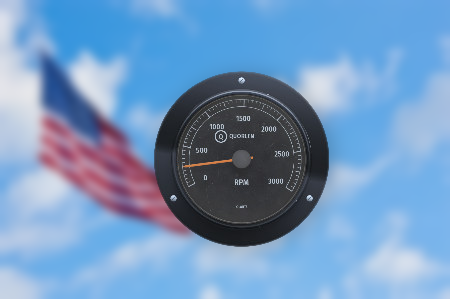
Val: 250 rpm
